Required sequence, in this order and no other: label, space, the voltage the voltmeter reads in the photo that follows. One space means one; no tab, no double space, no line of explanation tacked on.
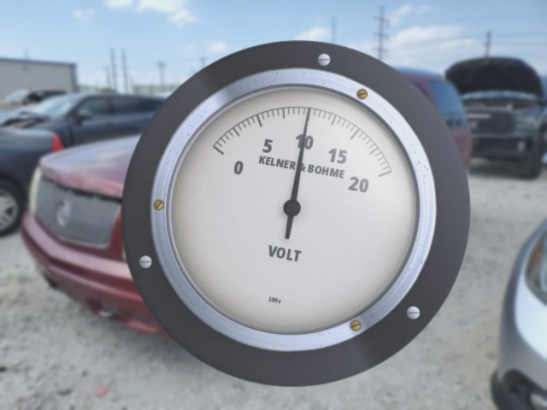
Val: 10 V
